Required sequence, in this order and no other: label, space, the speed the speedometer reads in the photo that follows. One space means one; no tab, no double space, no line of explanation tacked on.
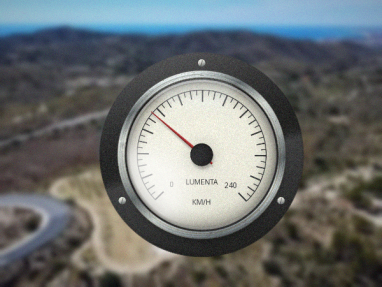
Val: 75 km/h
